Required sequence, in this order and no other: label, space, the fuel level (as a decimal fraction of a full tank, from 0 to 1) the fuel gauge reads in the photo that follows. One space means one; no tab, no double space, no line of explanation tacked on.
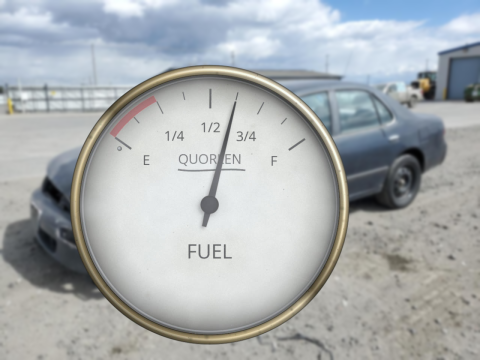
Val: 0.625
